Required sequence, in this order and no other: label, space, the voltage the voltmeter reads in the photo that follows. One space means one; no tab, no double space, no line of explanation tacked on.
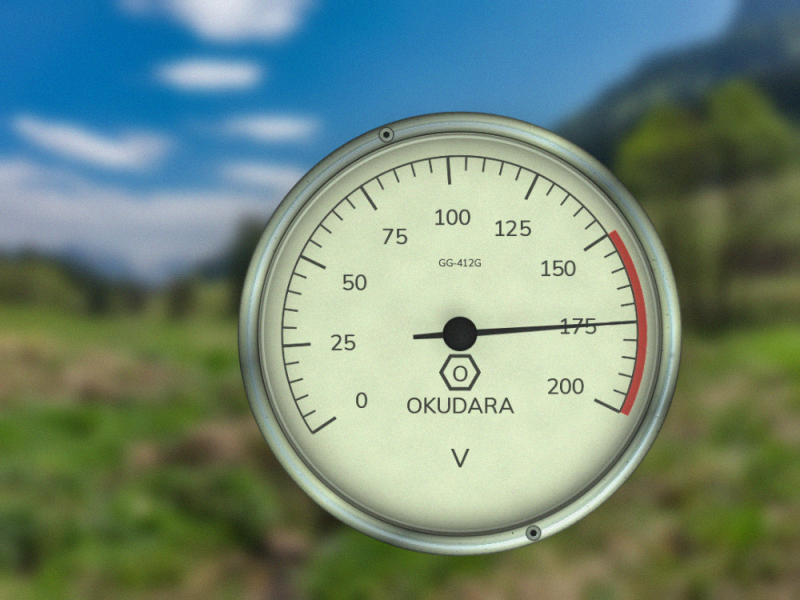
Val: 175 V
